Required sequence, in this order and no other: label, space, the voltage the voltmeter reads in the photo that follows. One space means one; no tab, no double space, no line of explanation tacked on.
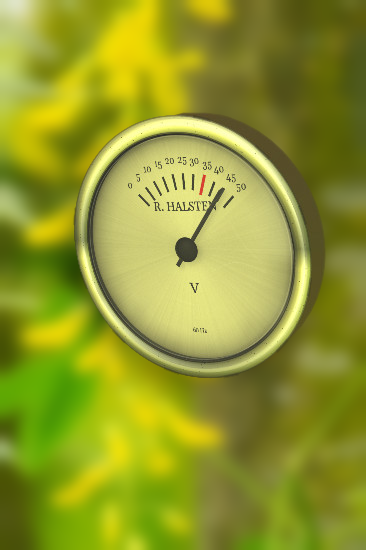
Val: 45 V
